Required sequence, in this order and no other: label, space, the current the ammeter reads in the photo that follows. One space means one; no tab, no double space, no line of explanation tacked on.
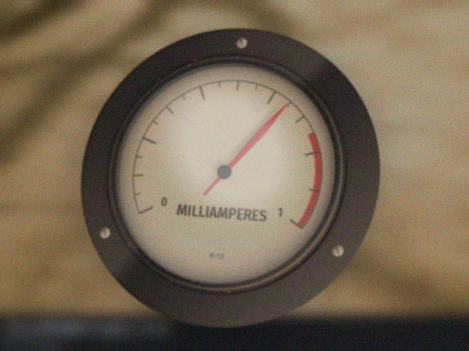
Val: 0.65 mA
